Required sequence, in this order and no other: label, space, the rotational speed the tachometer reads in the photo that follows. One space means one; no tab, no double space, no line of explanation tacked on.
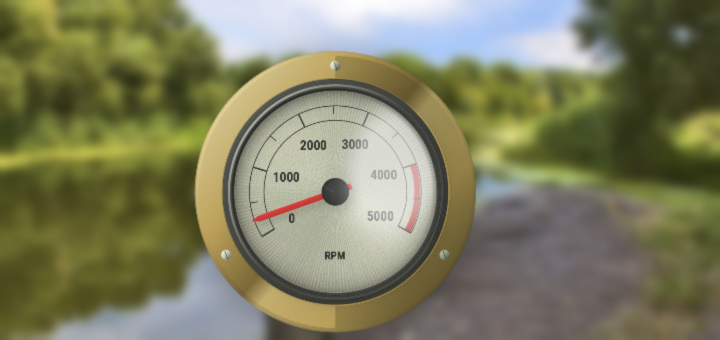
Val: 250 rpm
